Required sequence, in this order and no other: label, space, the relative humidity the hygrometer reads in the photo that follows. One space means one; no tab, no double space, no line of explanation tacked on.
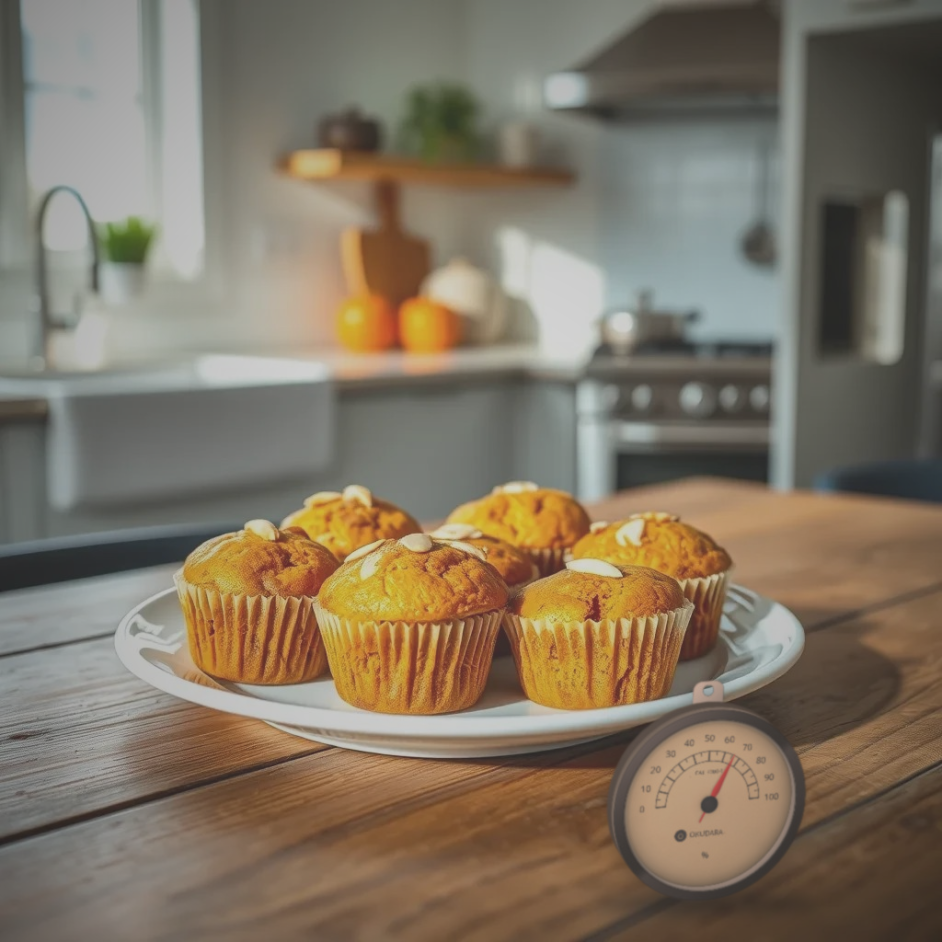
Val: 65 %
